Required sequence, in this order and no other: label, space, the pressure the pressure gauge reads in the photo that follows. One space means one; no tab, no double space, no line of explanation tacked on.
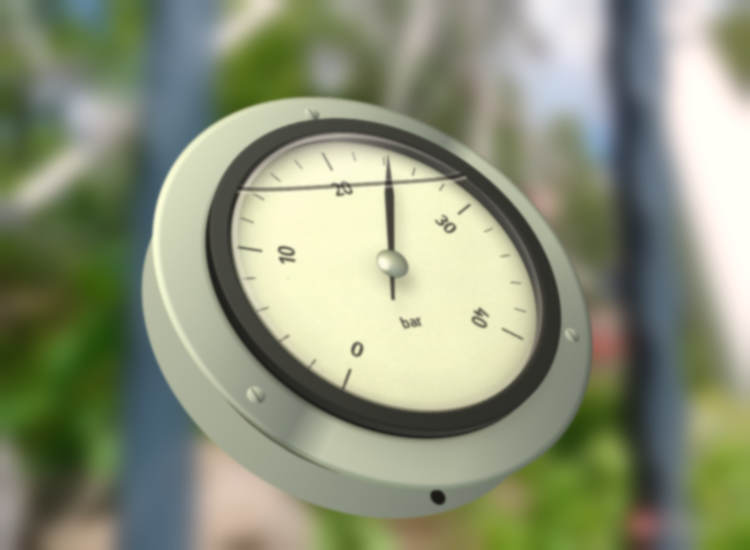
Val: 24 bar
